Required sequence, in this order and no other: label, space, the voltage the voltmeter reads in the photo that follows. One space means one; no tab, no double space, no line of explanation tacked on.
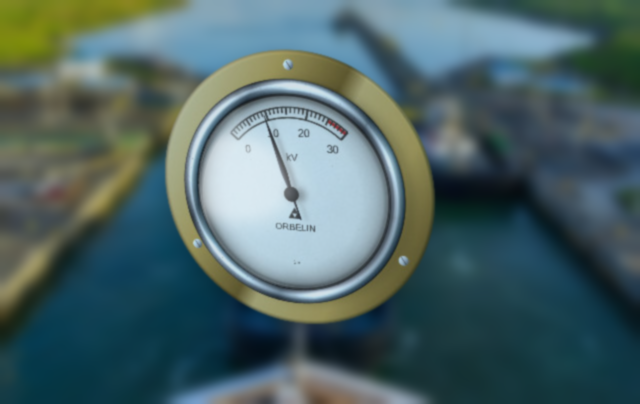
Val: 10 kV
